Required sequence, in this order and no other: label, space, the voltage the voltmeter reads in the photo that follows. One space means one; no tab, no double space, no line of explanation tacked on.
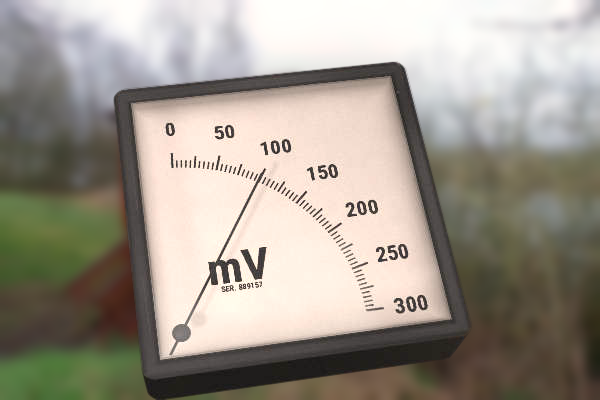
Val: 100 mV
